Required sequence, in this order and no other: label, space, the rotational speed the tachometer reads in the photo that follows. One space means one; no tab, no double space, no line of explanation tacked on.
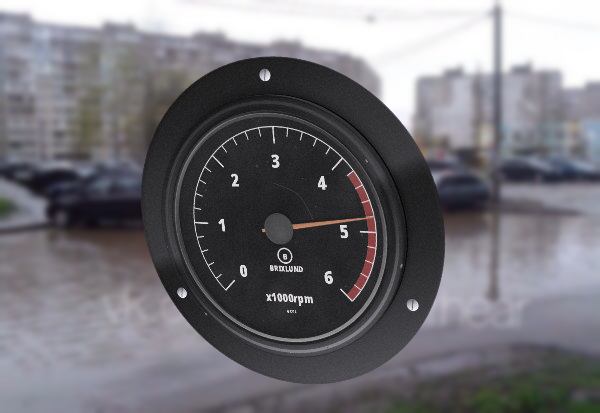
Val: 4800 rpm
